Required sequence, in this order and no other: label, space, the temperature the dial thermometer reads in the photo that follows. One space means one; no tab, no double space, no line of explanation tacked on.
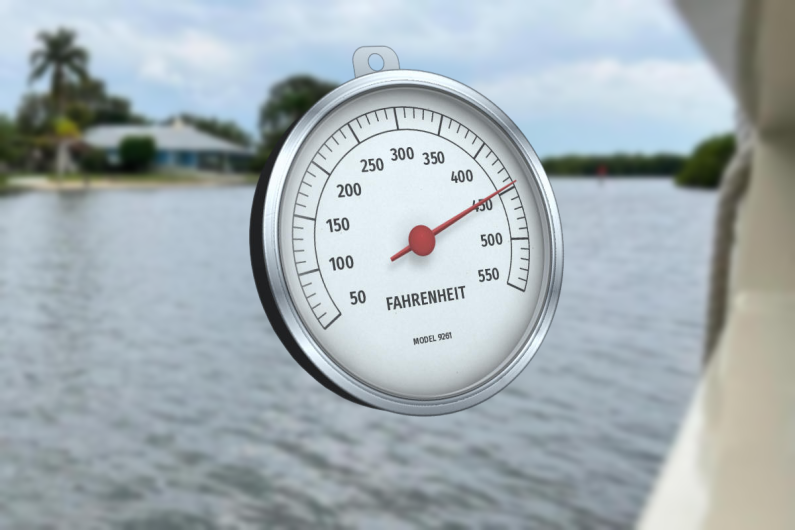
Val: 445 °F
